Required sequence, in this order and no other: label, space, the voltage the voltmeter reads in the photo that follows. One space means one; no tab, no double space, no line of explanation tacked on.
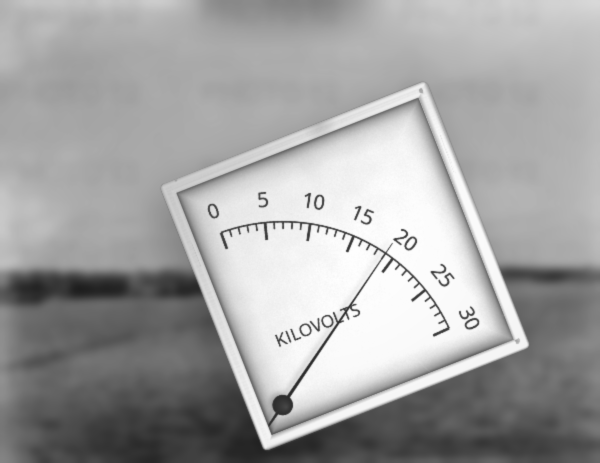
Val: 19 kV
